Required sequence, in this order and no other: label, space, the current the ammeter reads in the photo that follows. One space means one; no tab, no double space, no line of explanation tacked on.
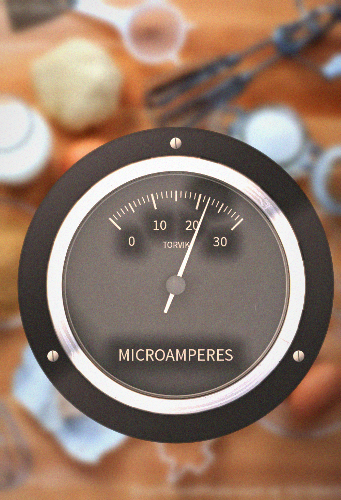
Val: 22 µA
